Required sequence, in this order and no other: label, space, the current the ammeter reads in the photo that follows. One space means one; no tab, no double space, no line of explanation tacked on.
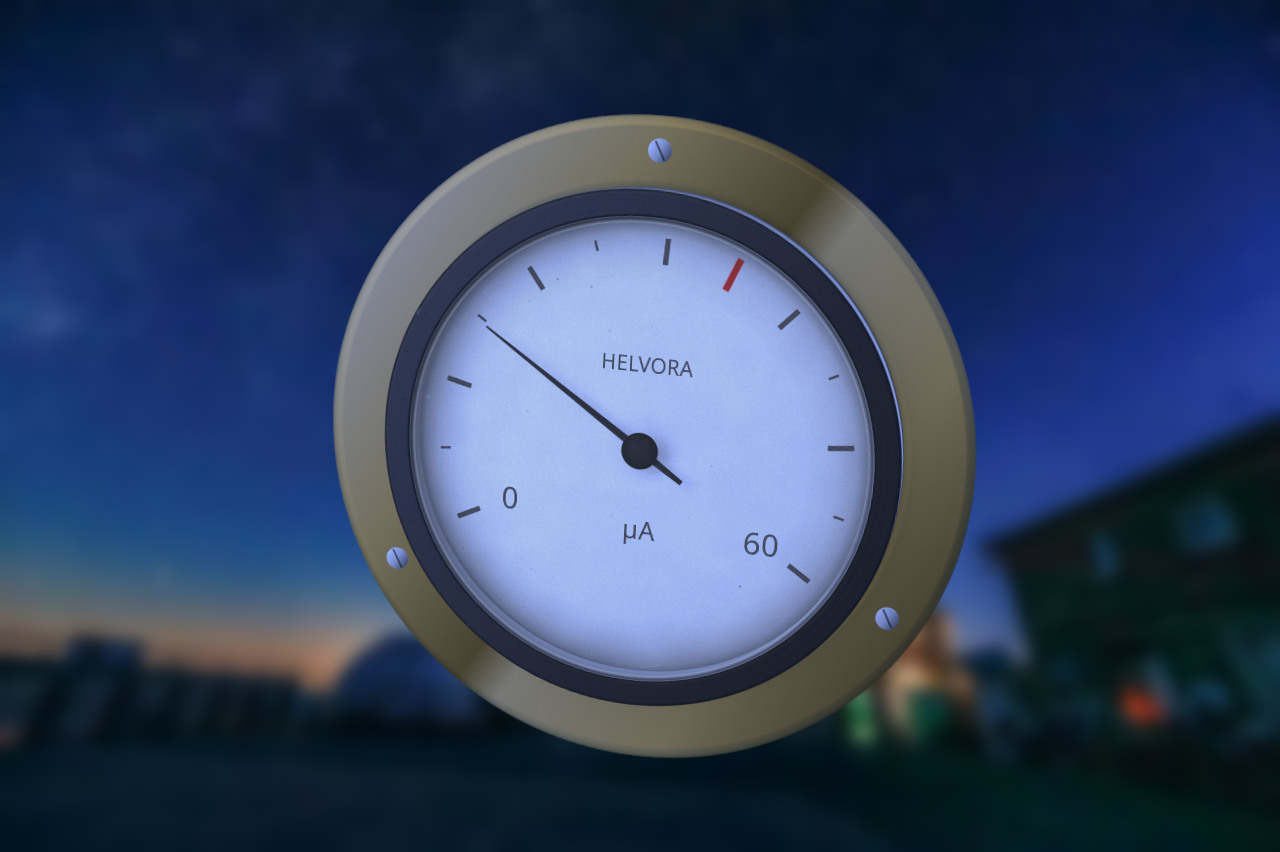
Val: 15 µA
